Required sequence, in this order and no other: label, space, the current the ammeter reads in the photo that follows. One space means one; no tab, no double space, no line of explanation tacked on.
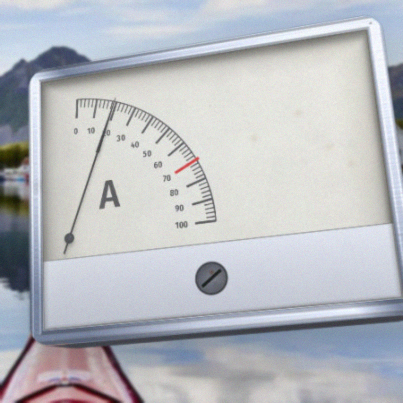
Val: 20 A
